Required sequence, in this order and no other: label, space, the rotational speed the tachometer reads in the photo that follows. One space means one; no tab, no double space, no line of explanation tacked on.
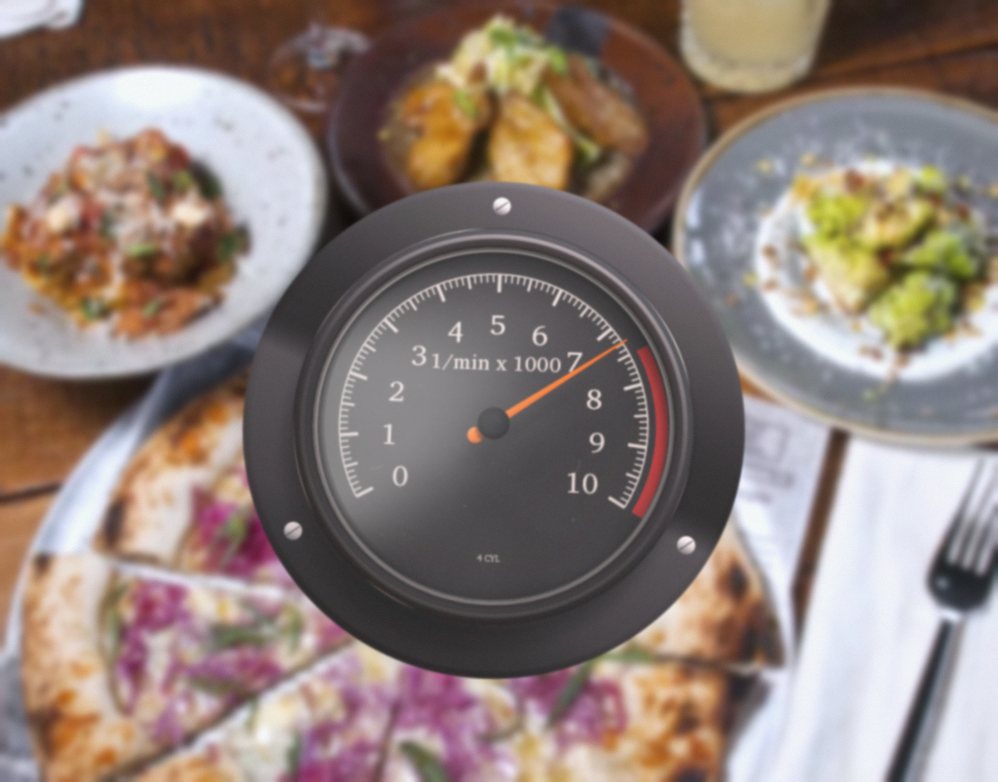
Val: 7300 rpm
